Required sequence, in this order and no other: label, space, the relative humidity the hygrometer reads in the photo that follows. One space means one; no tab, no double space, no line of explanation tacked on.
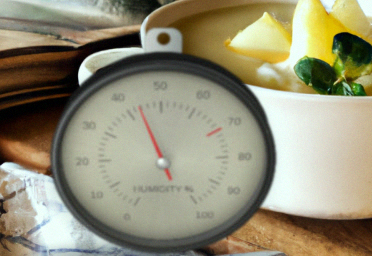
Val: 44 %
